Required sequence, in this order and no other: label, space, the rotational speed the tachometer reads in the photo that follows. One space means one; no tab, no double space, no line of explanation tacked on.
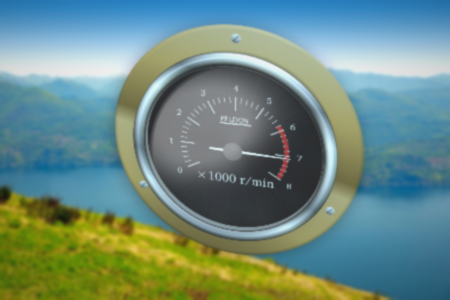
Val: 7000 rpm
